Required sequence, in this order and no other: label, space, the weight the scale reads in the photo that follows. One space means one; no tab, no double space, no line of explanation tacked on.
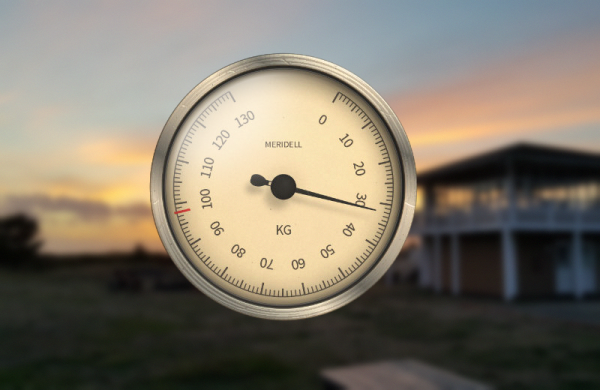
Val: 32 kg
